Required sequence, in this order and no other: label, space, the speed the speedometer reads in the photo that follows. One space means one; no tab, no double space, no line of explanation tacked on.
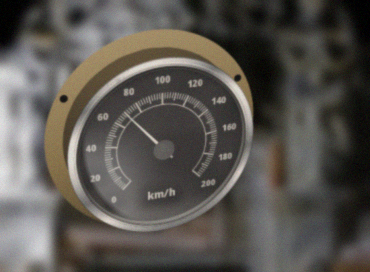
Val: 70 km/h
